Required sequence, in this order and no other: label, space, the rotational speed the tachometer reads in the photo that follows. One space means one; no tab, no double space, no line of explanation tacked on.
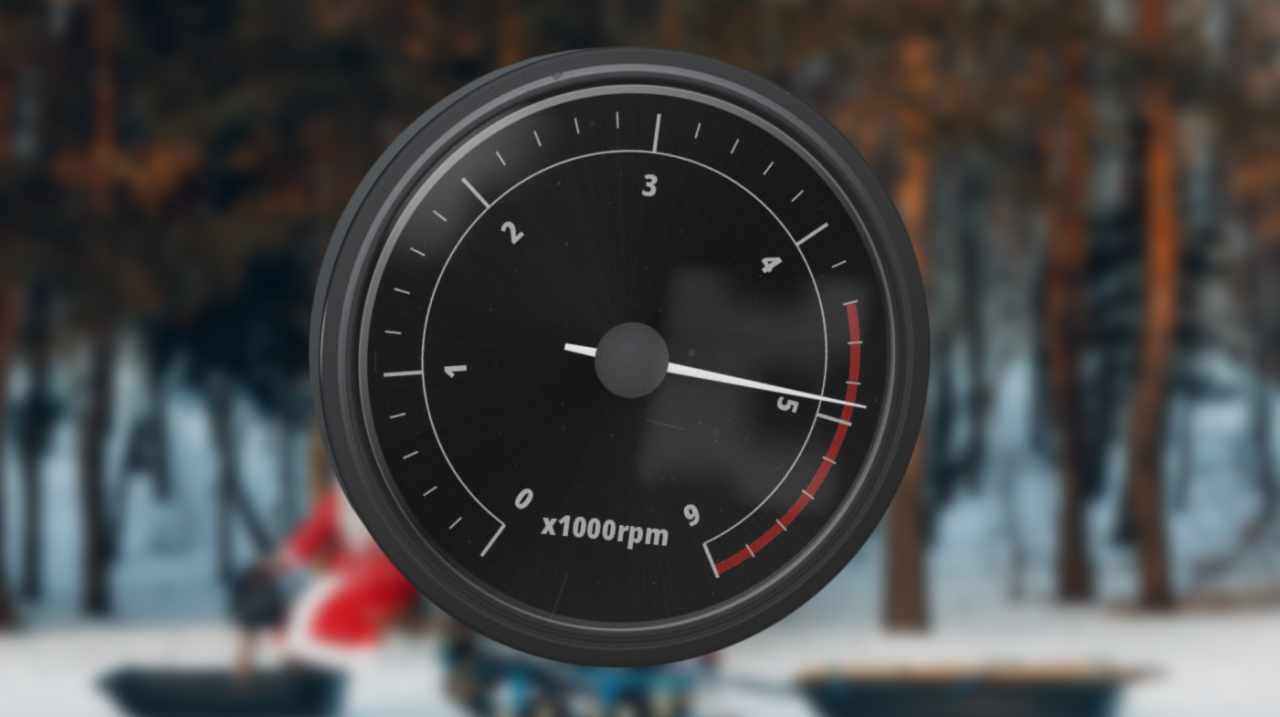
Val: 4900 rpm
